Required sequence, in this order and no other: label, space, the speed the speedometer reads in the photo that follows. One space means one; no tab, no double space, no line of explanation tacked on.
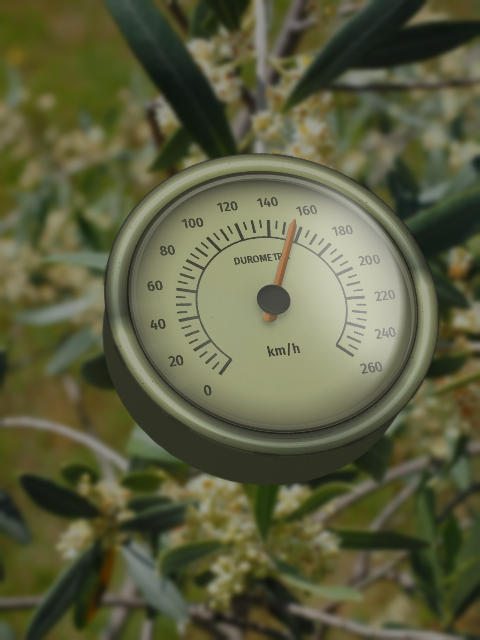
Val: 155 km/h
